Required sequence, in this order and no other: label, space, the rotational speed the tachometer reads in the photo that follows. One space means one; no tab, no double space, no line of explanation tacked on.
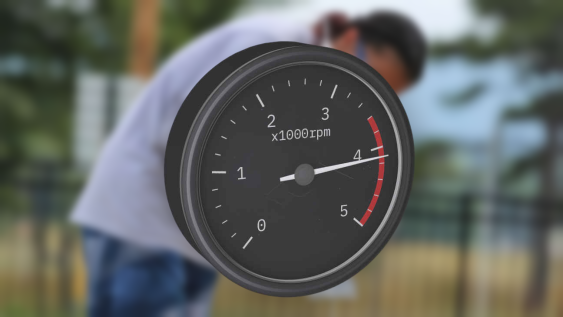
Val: 4100 rpm
